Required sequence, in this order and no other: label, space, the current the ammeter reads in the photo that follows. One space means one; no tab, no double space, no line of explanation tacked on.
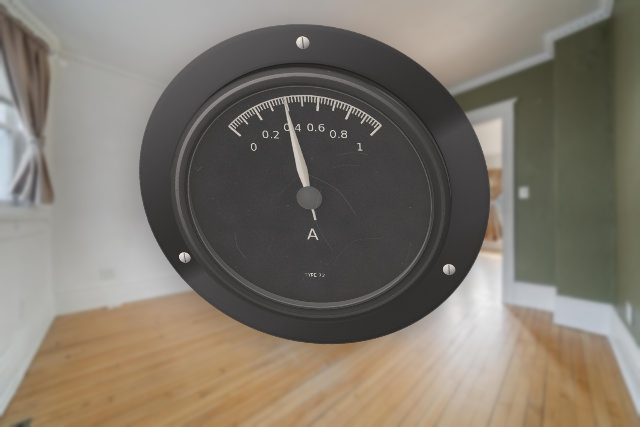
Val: 0.4 A
